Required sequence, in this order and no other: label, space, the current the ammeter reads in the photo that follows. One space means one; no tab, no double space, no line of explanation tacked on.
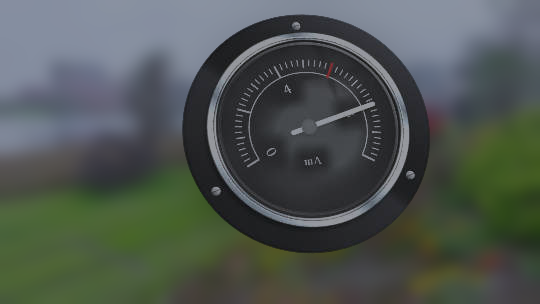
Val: 8 mA
